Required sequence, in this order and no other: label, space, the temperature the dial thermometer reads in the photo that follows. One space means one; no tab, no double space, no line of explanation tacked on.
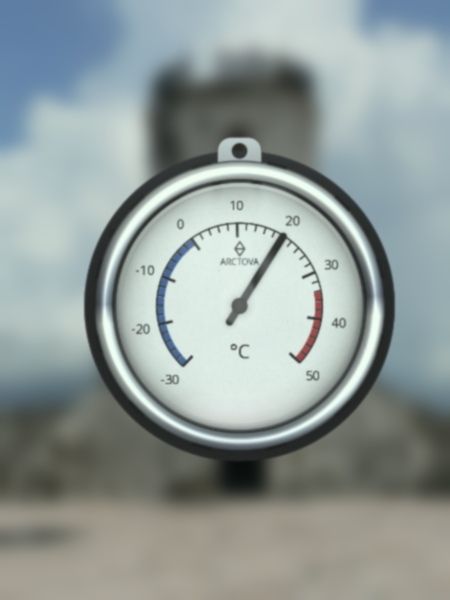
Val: 20 °C
